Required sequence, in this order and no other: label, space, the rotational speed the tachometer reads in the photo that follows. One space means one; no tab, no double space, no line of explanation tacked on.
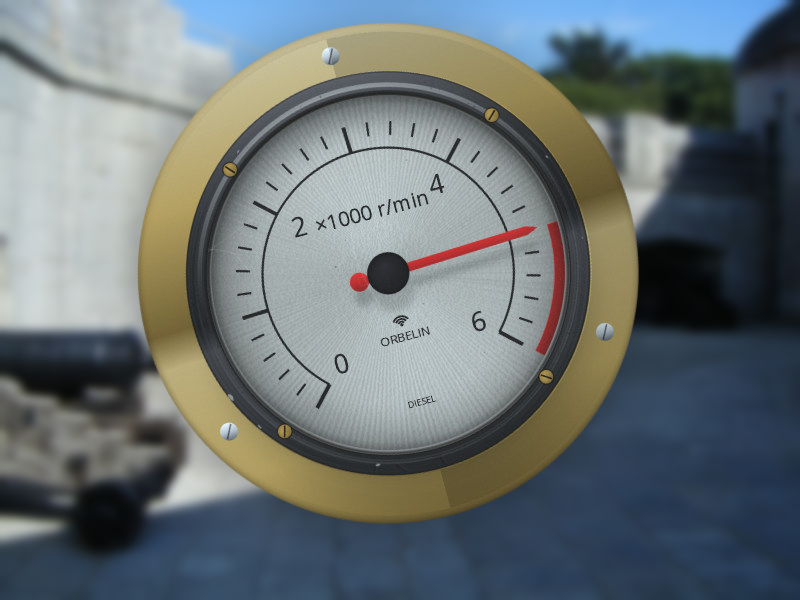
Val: 5000 rpm
